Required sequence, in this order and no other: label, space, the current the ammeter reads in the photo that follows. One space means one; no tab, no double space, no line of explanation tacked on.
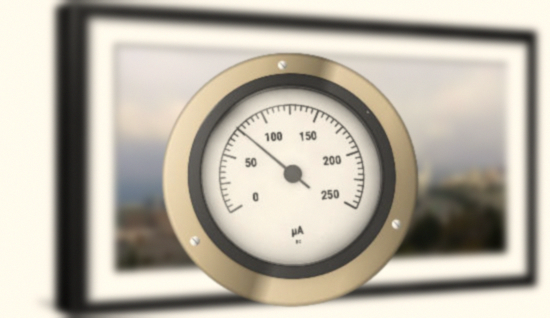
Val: 75 µA
